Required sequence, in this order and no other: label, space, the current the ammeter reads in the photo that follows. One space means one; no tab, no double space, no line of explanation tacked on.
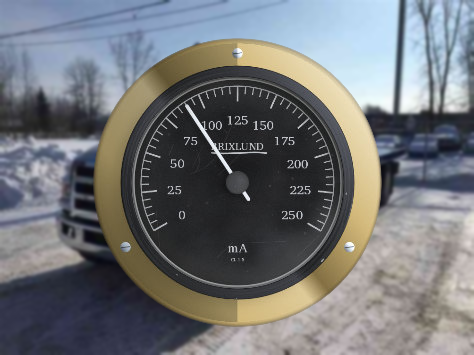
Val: 90 mA
